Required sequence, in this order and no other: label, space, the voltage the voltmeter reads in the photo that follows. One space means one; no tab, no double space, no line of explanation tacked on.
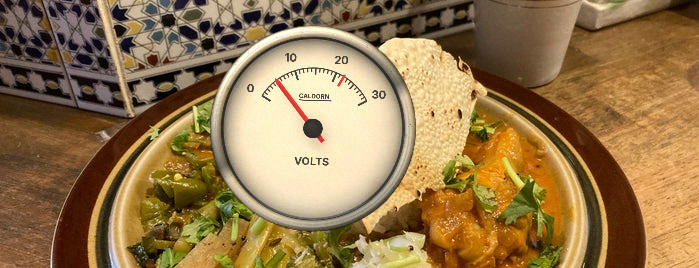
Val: 5 V
